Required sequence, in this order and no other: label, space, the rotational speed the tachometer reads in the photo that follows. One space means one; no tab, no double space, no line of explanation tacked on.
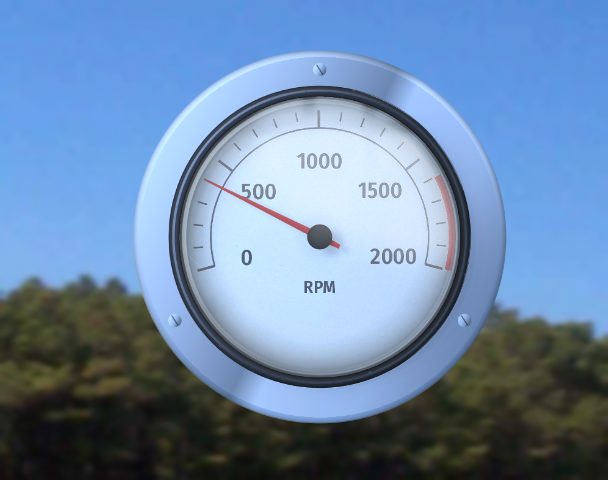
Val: 400 rpm
